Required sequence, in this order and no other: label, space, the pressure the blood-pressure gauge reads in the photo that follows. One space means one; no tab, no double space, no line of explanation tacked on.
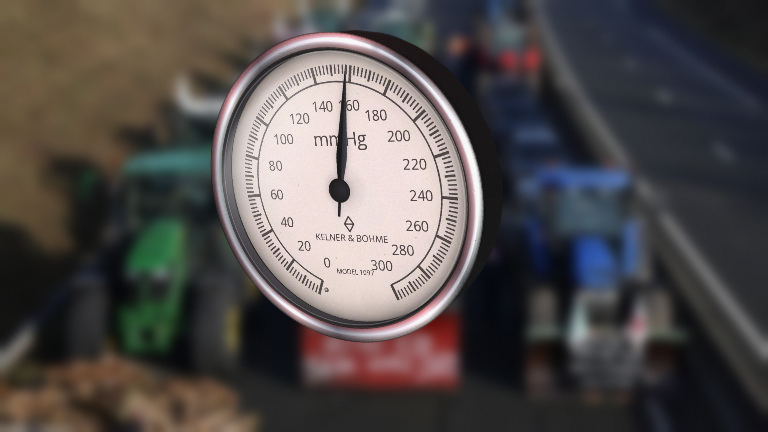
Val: 160 mmHg
